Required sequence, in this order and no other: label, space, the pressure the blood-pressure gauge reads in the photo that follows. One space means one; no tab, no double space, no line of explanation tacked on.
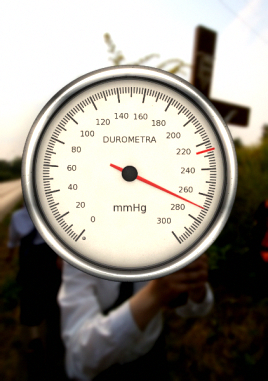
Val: 270 mmHg
